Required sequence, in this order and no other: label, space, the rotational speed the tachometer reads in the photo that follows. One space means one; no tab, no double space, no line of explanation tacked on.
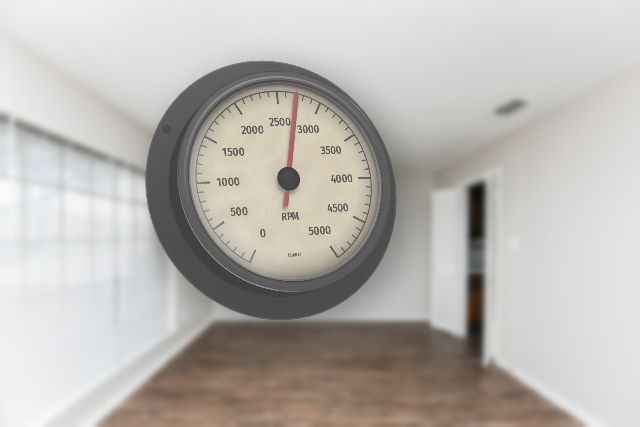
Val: 2700 rpm
